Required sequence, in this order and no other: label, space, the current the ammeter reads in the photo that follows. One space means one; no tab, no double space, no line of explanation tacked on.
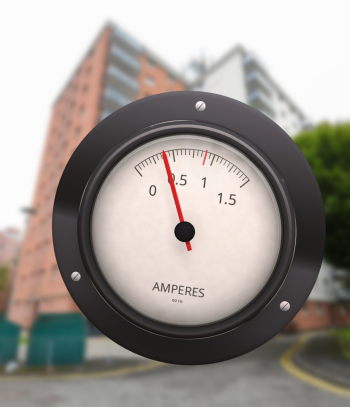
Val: 0.4 A
